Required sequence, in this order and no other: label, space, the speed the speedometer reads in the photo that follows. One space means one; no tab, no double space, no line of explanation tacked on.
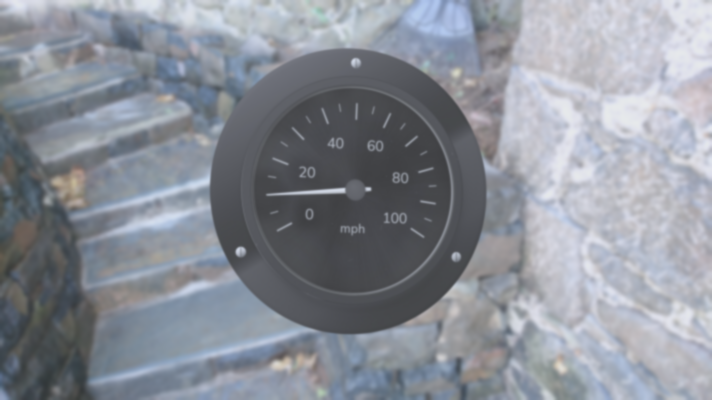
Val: 10 mph
